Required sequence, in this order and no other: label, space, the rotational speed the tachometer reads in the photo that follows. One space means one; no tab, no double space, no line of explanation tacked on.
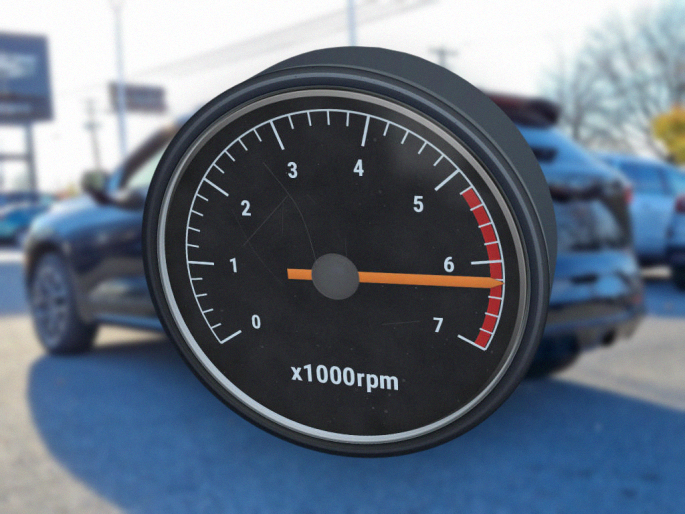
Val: 6200 rpm
